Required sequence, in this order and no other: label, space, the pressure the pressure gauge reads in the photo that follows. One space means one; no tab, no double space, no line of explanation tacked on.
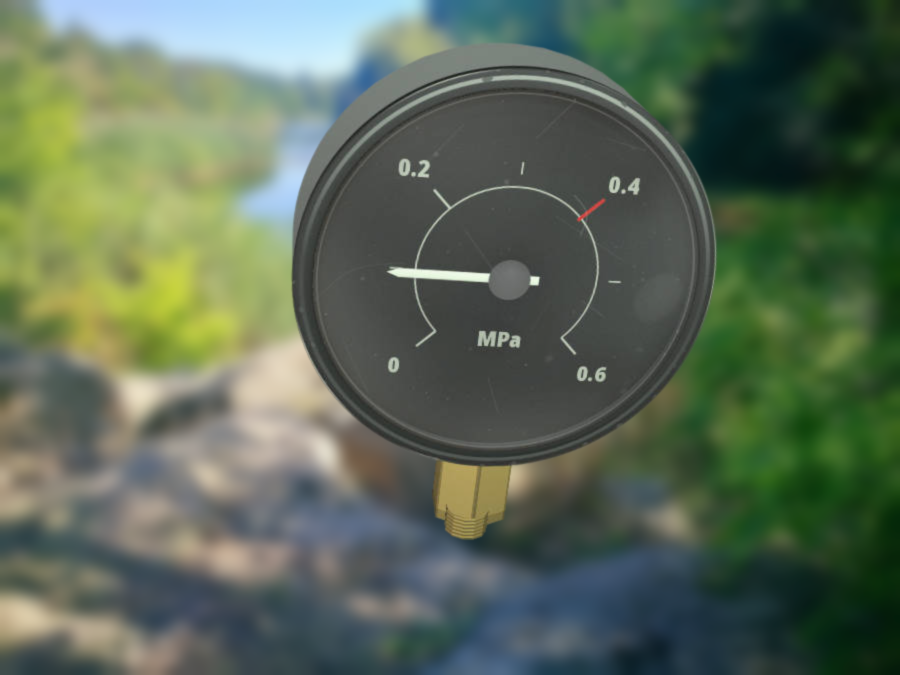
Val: 0.1 MPa
